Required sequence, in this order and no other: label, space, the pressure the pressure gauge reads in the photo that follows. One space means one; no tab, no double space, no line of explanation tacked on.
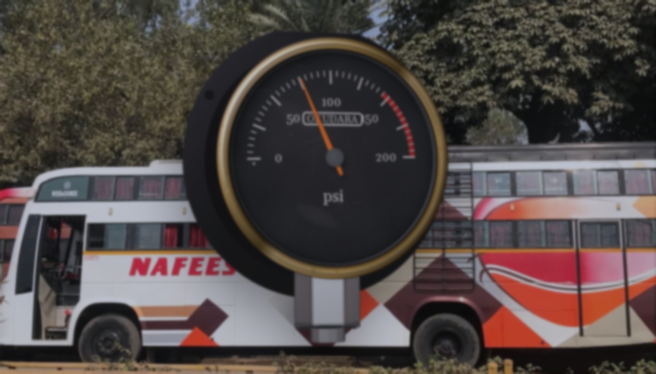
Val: 75 psi
